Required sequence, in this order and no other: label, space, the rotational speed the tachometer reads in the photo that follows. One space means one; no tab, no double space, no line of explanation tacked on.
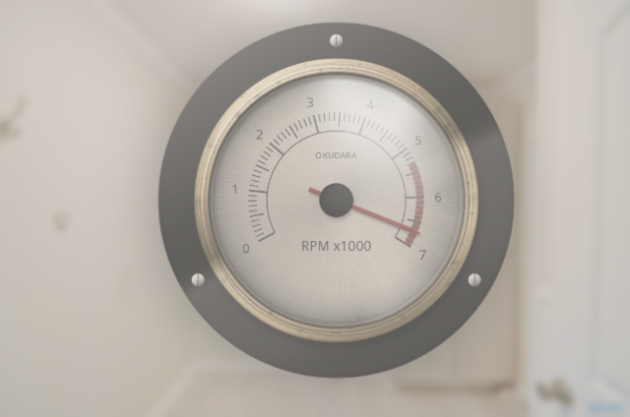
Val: 6700 rpm
